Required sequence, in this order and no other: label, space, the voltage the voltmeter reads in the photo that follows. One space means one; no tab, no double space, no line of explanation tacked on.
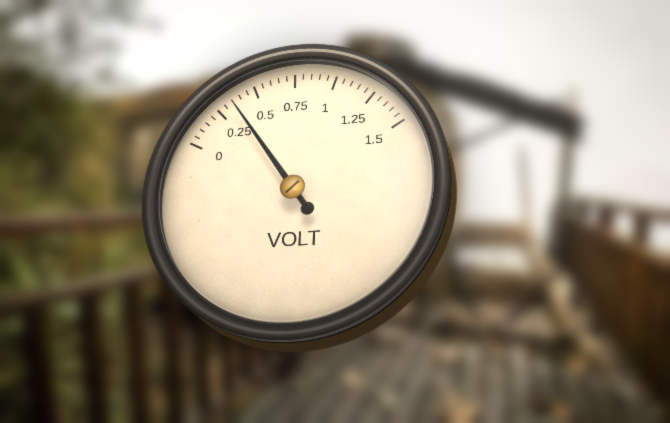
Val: 0.35 V
